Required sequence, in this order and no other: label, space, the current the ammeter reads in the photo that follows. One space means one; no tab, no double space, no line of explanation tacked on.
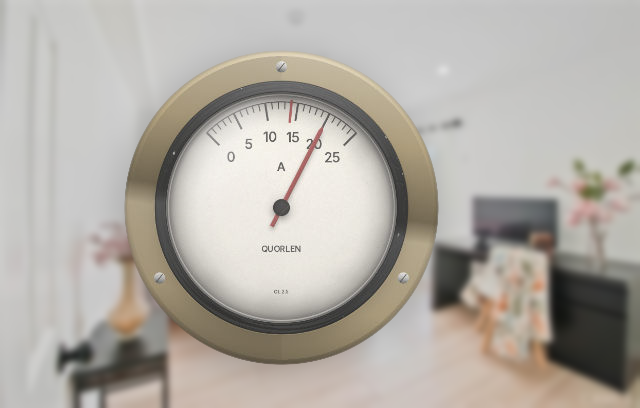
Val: 20 A
